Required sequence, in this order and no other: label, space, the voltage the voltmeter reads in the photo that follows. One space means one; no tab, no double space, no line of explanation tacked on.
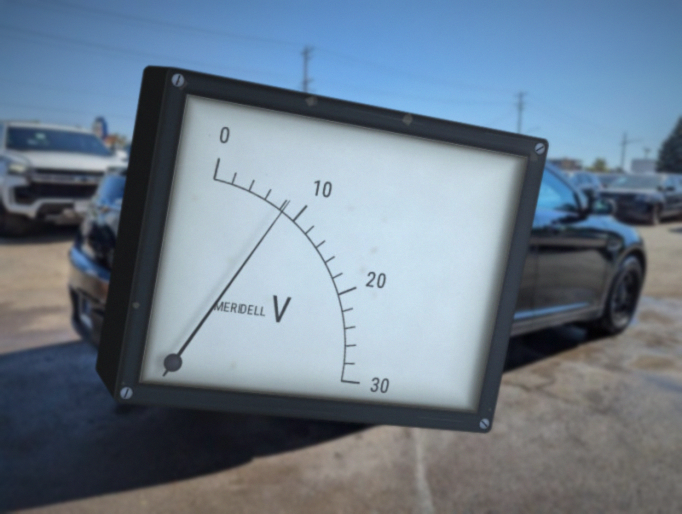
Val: 8 V
